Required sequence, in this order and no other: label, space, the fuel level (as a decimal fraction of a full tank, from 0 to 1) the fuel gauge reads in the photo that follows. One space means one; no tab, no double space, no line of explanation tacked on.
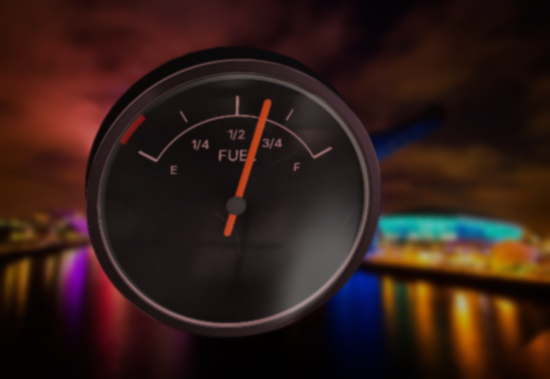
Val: 0.625
